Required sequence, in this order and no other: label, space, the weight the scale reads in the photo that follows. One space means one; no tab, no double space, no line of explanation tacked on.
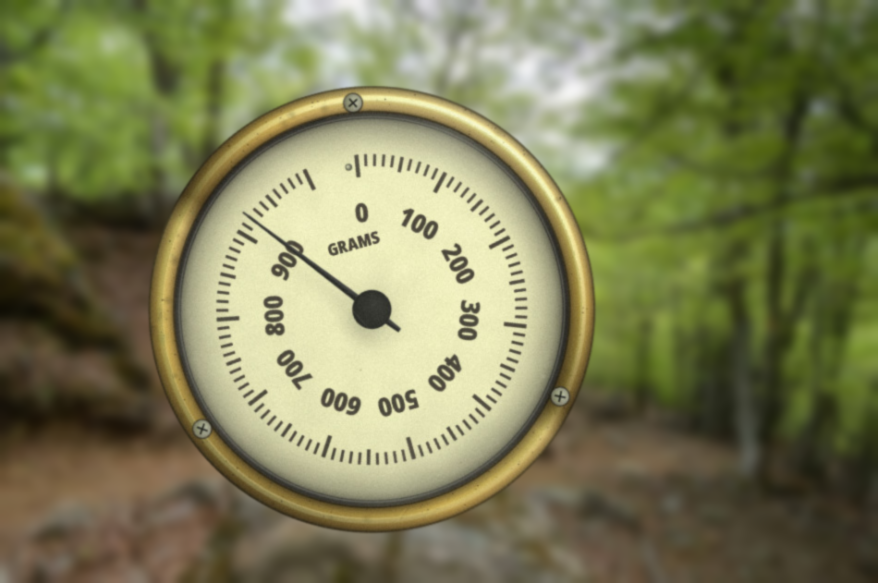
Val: 920 g
